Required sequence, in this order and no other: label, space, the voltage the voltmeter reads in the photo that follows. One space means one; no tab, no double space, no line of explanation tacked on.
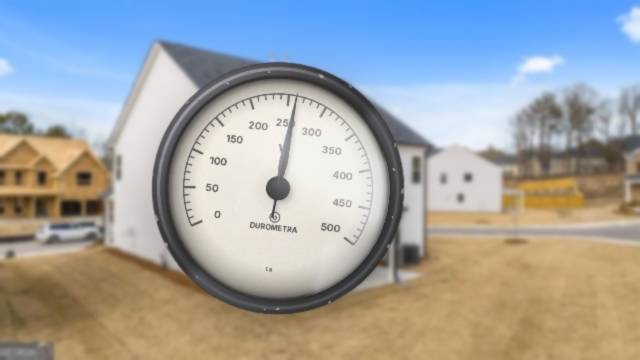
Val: 260 V
